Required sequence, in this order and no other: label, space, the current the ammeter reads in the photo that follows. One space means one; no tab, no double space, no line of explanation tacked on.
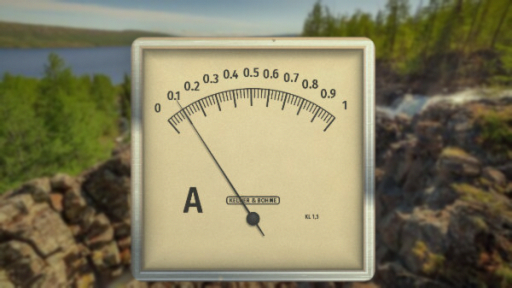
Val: 0.1 A
